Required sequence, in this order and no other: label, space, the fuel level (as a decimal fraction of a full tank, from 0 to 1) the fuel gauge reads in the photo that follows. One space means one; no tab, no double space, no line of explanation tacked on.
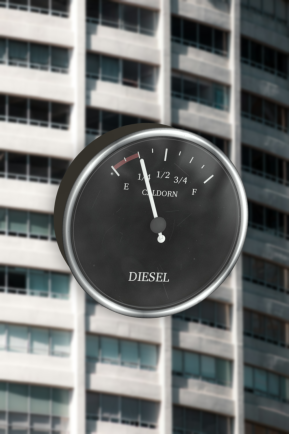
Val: 0.25
